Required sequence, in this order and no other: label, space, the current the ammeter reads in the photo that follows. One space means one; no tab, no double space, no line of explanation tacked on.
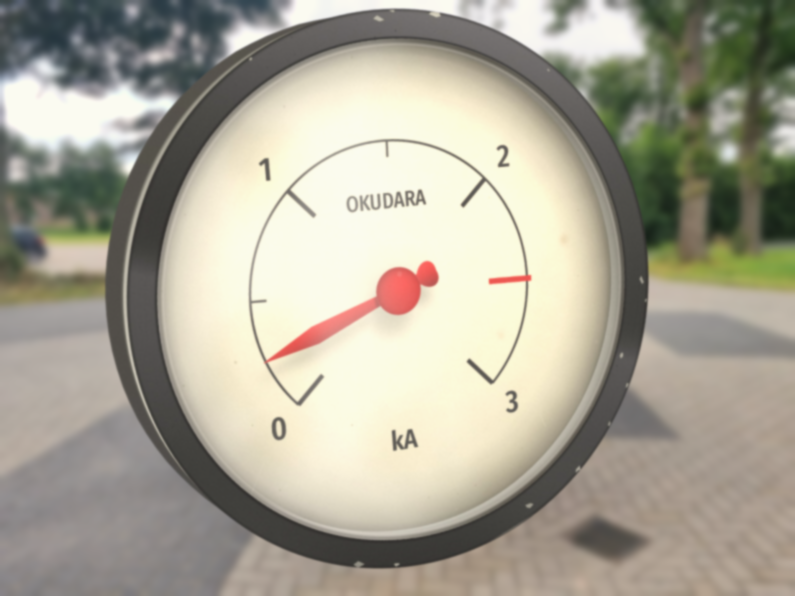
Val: 0.25 kA
